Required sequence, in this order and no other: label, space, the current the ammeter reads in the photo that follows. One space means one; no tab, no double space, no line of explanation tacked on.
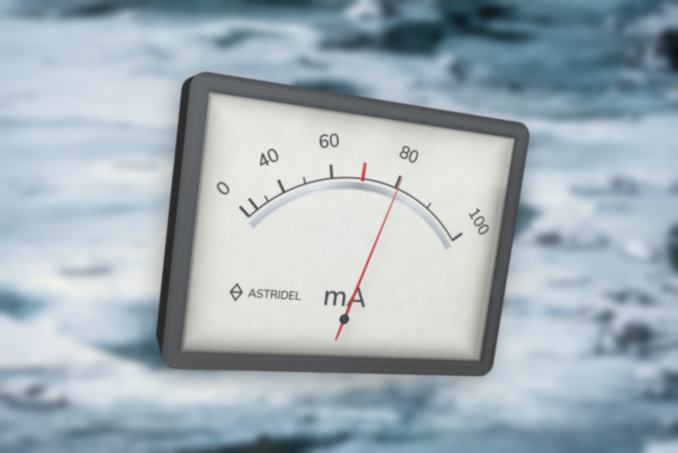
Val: 80 mA
